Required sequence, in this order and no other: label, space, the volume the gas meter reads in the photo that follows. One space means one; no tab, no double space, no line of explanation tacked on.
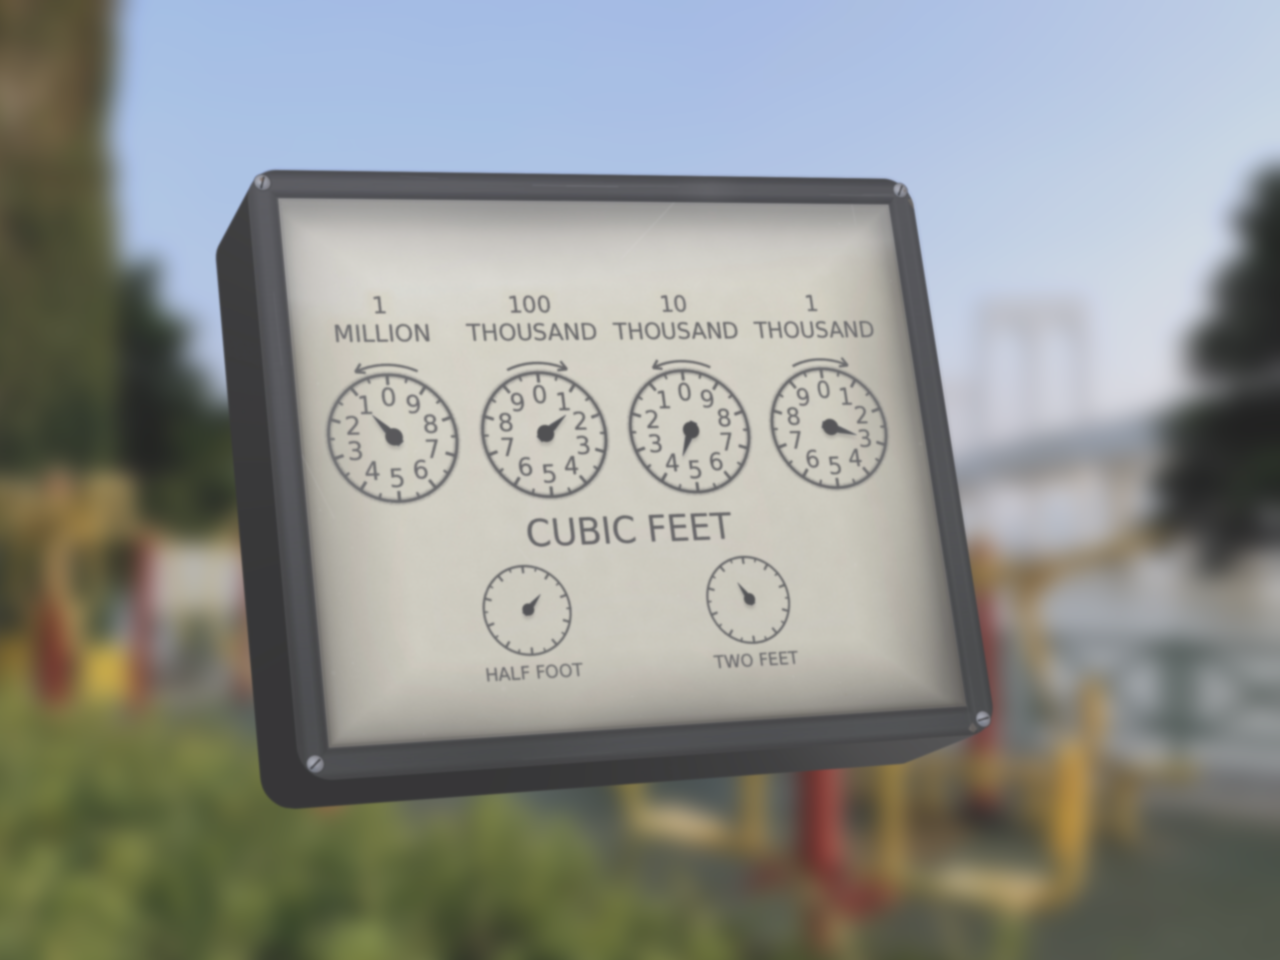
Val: 114300 ft³
